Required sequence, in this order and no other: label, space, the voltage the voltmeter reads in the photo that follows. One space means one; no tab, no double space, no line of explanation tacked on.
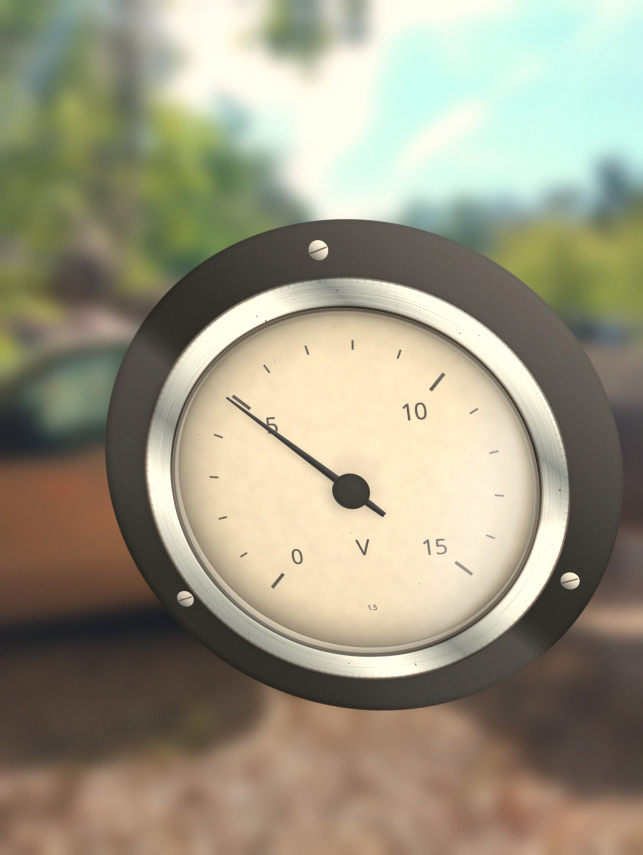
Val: 5 V
